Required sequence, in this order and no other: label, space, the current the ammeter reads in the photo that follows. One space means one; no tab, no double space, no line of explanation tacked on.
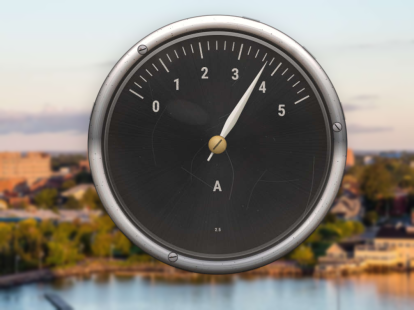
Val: 3.7 A
